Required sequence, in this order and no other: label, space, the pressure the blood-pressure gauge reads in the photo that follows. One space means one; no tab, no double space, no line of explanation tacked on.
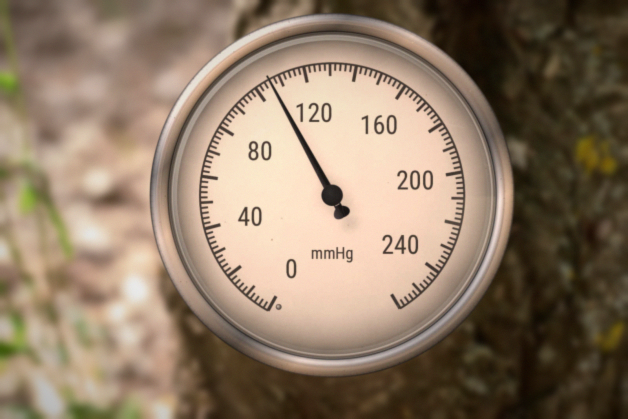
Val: 106 mmHg
